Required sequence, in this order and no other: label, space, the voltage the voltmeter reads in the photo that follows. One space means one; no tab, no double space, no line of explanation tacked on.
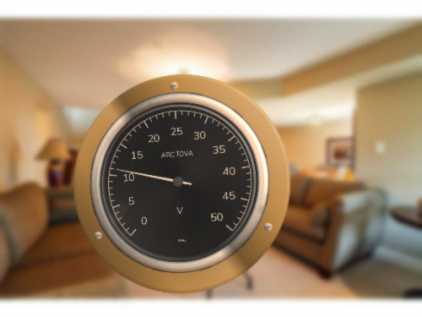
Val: 11 V
